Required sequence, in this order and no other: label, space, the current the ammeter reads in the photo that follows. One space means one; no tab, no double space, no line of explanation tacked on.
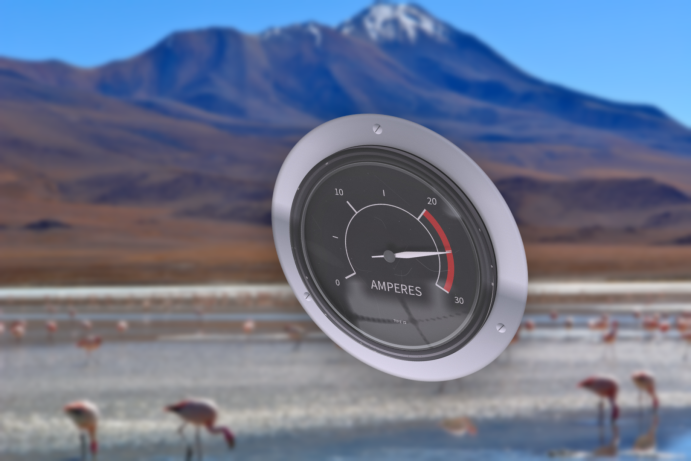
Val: 25 A
